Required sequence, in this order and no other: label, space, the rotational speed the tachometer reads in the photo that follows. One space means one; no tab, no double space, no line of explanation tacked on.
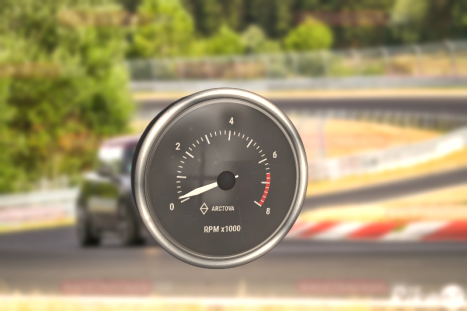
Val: 200 rpm
